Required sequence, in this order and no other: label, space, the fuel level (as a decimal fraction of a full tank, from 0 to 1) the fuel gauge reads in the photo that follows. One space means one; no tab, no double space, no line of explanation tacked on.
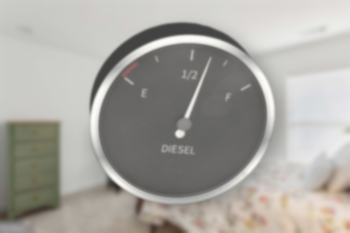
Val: 0.625
